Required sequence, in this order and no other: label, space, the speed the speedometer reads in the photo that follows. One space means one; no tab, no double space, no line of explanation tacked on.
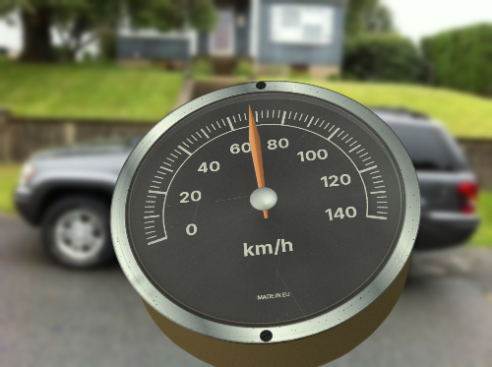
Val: 68 km/h
